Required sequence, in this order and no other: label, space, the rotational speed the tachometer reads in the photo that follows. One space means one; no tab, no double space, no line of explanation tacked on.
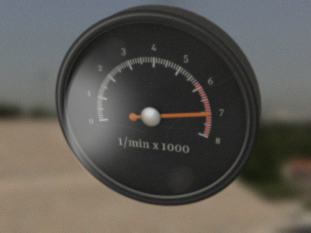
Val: 7000 rpm
